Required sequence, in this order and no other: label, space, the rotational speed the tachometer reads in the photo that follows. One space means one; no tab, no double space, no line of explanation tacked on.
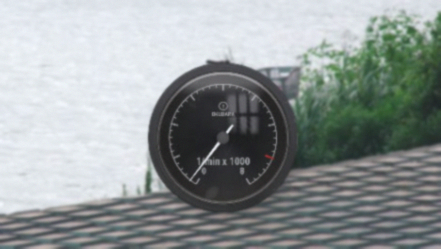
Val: 200 rpm
